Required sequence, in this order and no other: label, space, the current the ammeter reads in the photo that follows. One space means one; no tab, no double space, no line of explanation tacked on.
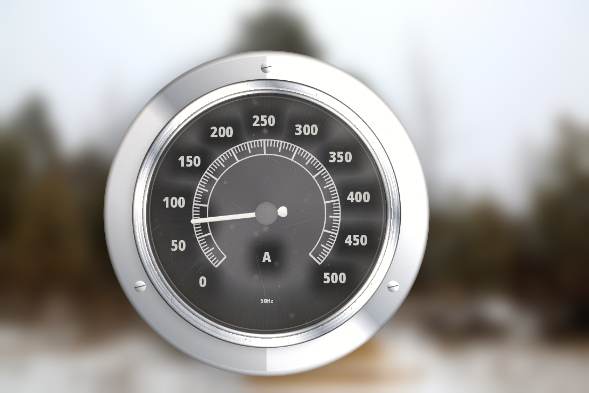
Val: 75 A
